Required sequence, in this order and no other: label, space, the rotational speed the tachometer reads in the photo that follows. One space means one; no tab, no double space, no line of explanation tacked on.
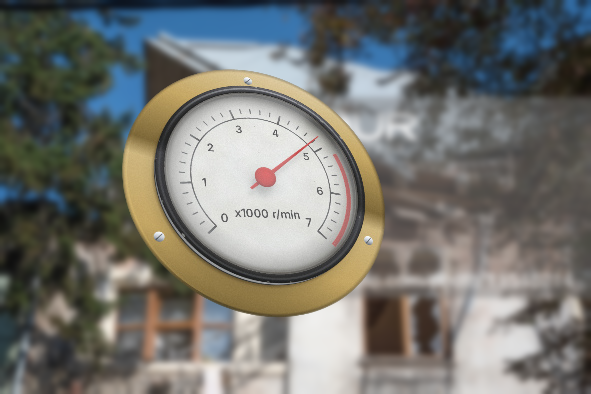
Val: 4800 rpm
